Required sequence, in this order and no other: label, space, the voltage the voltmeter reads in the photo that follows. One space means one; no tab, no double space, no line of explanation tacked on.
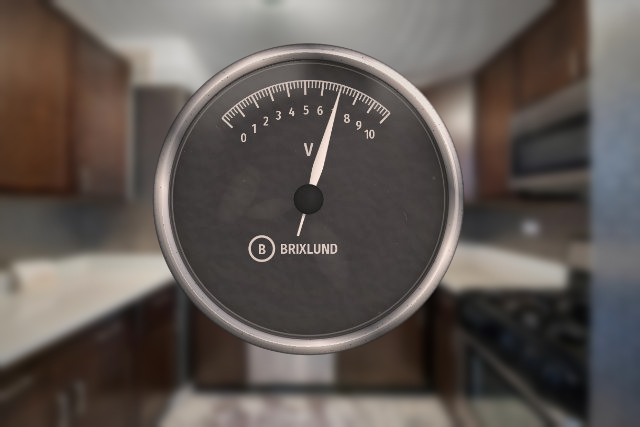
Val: 7 V
